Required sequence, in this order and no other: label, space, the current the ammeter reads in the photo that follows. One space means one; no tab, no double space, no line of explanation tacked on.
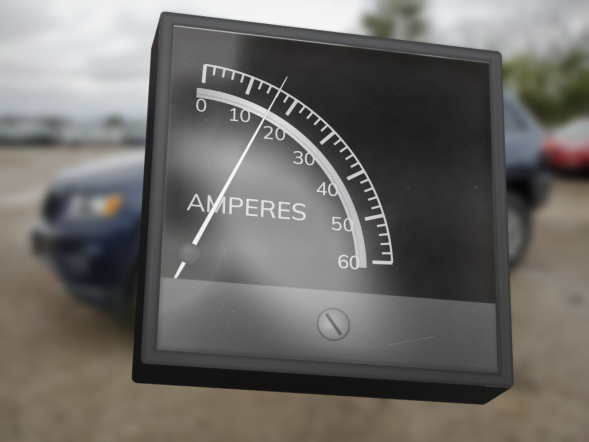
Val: 16 A
